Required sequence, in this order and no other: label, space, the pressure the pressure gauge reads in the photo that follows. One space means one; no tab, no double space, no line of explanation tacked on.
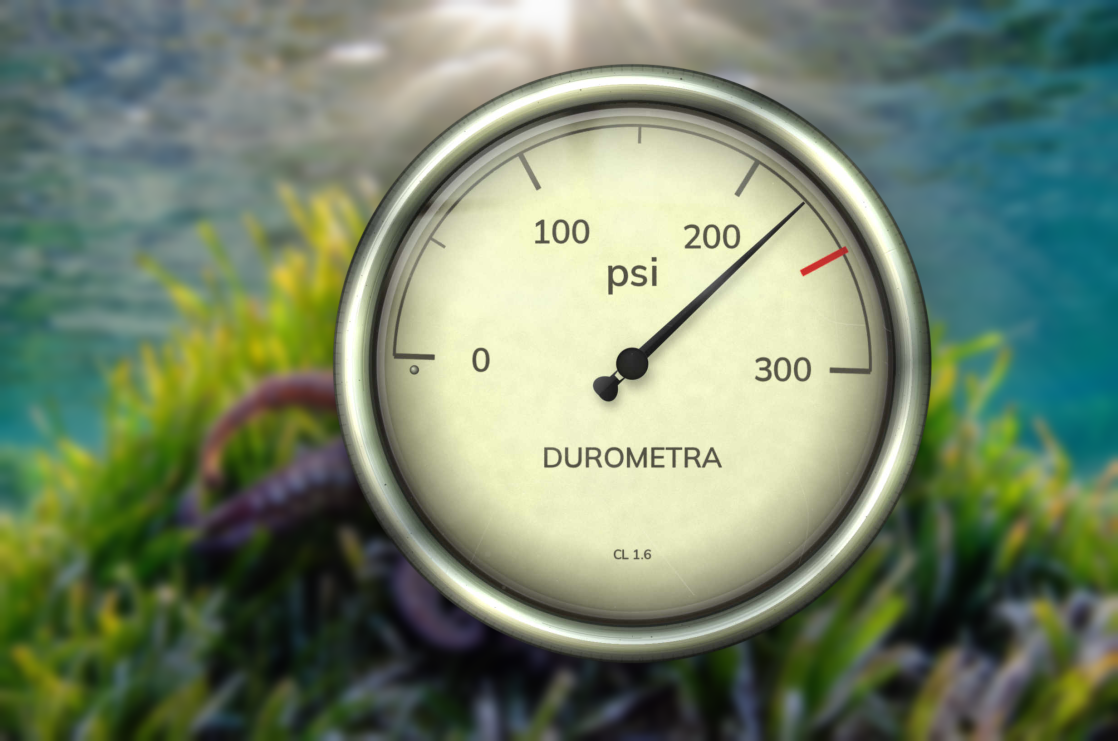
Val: 225 psi
